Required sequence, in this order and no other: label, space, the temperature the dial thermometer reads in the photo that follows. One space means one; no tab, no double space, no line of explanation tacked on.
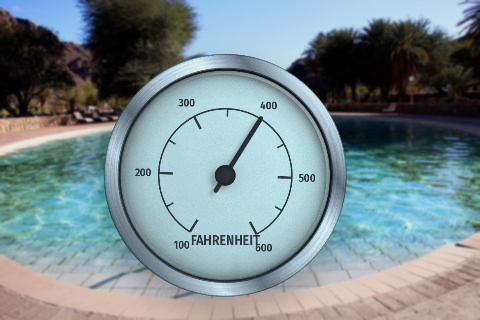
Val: 400 °F
